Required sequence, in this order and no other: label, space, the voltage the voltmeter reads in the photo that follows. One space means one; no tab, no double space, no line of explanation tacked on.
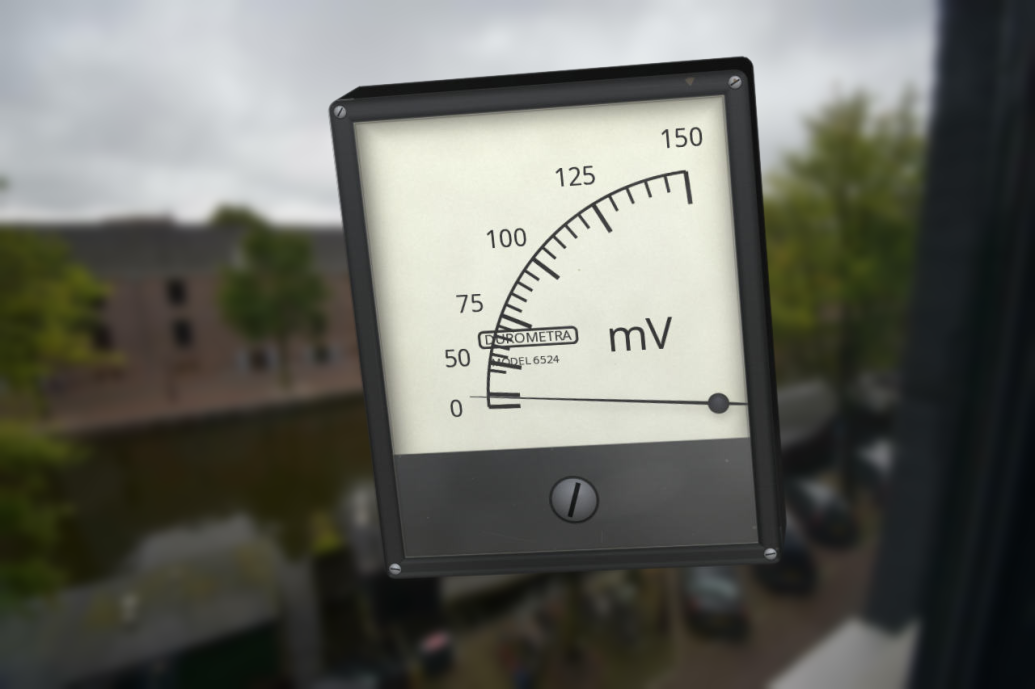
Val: 25 mV
